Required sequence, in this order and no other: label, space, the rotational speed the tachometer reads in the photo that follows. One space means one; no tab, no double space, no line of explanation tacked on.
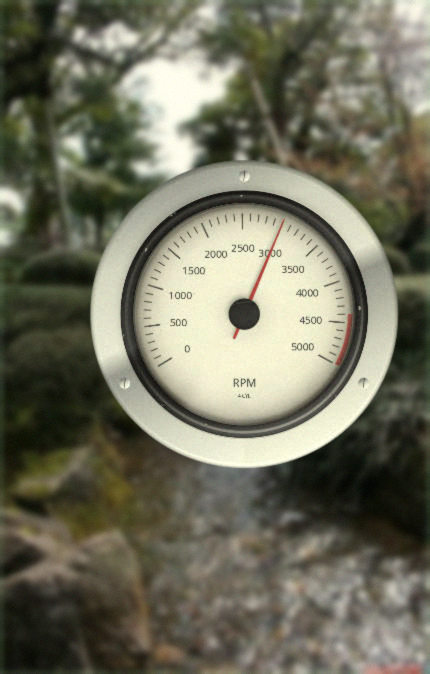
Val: 3000 rpm
